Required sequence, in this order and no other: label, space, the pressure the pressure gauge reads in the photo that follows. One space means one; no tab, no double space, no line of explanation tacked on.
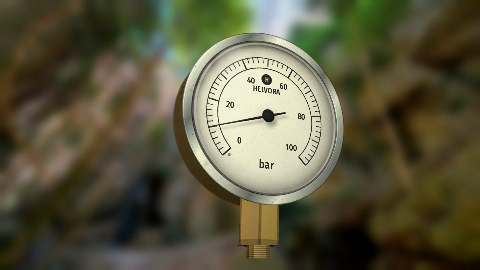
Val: 10 bar
